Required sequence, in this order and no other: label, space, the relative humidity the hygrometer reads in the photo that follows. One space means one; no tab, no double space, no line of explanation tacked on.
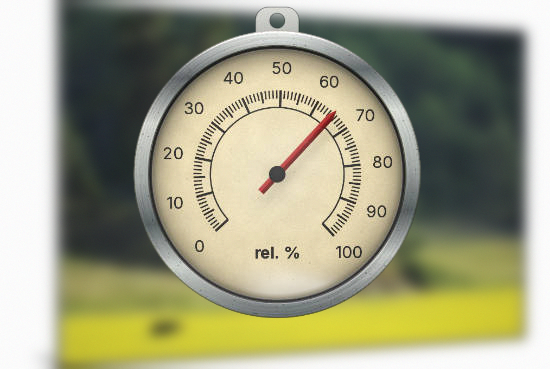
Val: 65 %
